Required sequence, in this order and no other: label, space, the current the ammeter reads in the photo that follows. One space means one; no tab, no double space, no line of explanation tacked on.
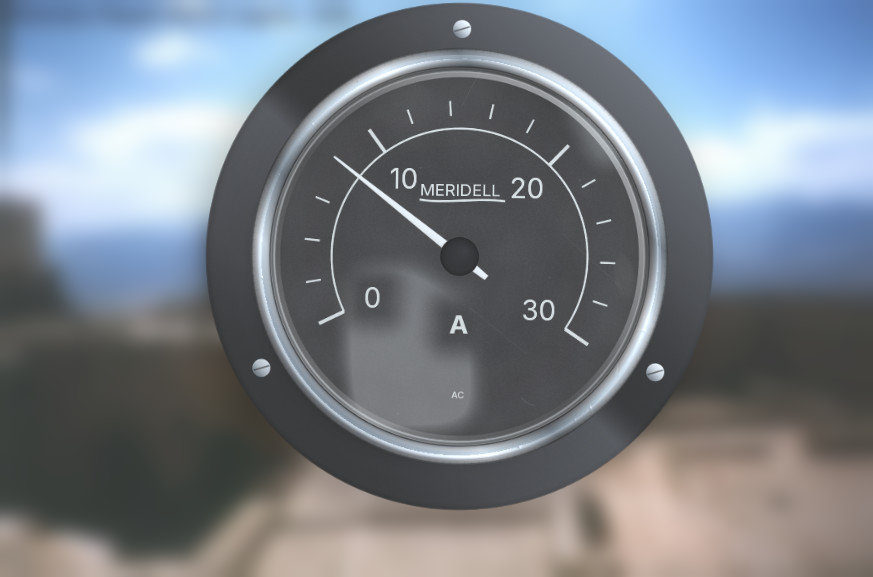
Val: 8 A
